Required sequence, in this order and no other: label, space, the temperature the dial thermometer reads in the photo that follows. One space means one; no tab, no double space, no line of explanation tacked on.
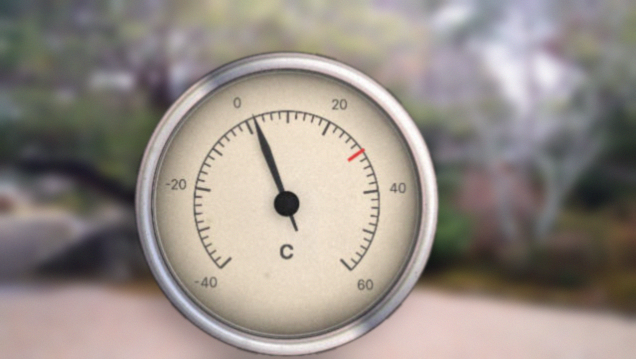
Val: 2 °C
